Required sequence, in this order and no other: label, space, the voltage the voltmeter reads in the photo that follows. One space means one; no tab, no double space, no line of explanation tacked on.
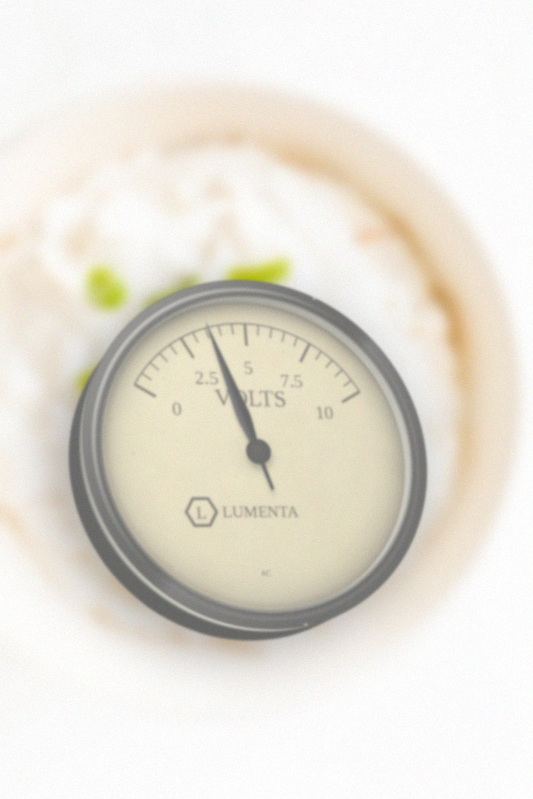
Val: 3.5 V
